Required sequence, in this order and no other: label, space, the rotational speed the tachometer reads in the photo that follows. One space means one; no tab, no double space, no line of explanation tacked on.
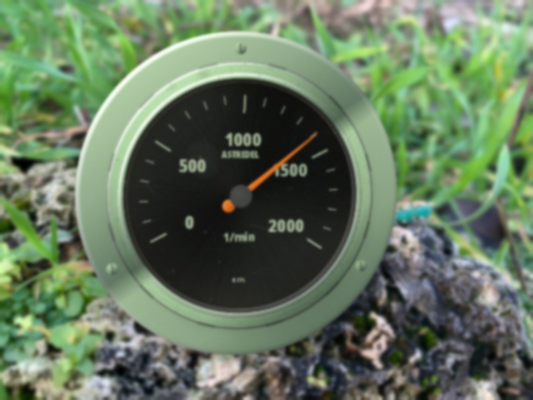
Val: 1400 rpm
